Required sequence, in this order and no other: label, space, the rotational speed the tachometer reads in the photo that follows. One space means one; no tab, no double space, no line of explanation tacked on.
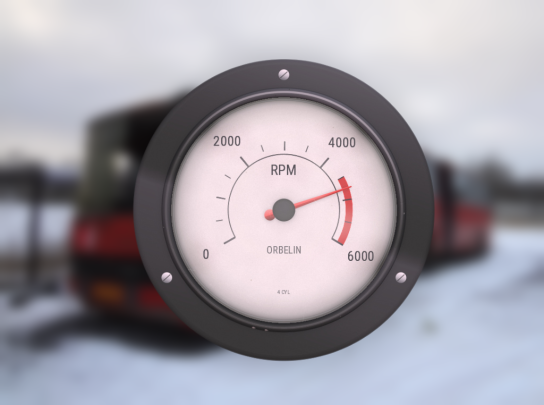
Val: 4750 rpm
